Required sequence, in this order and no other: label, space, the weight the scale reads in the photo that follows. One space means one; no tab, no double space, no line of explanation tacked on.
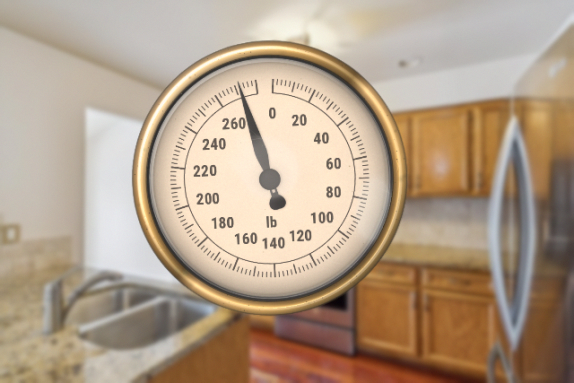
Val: 272 lb
